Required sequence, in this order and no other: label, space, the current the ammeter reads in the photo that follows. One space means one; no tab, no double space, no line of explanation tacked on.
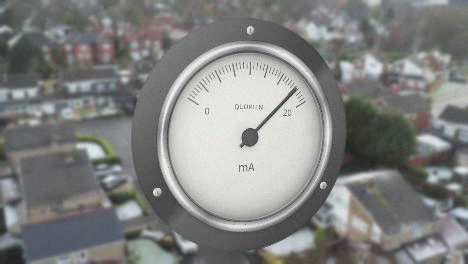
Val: 17.5 mA
